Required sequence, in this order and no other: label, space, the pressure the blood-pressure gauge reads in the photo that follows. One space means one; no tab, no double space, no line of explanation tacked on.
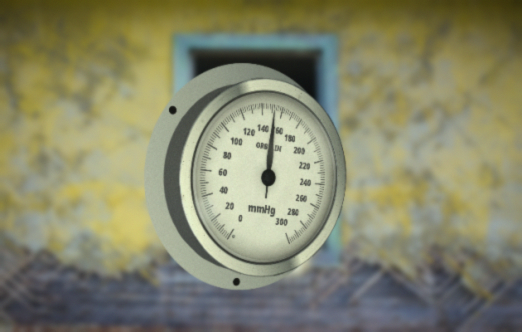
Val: 150 mmHg
